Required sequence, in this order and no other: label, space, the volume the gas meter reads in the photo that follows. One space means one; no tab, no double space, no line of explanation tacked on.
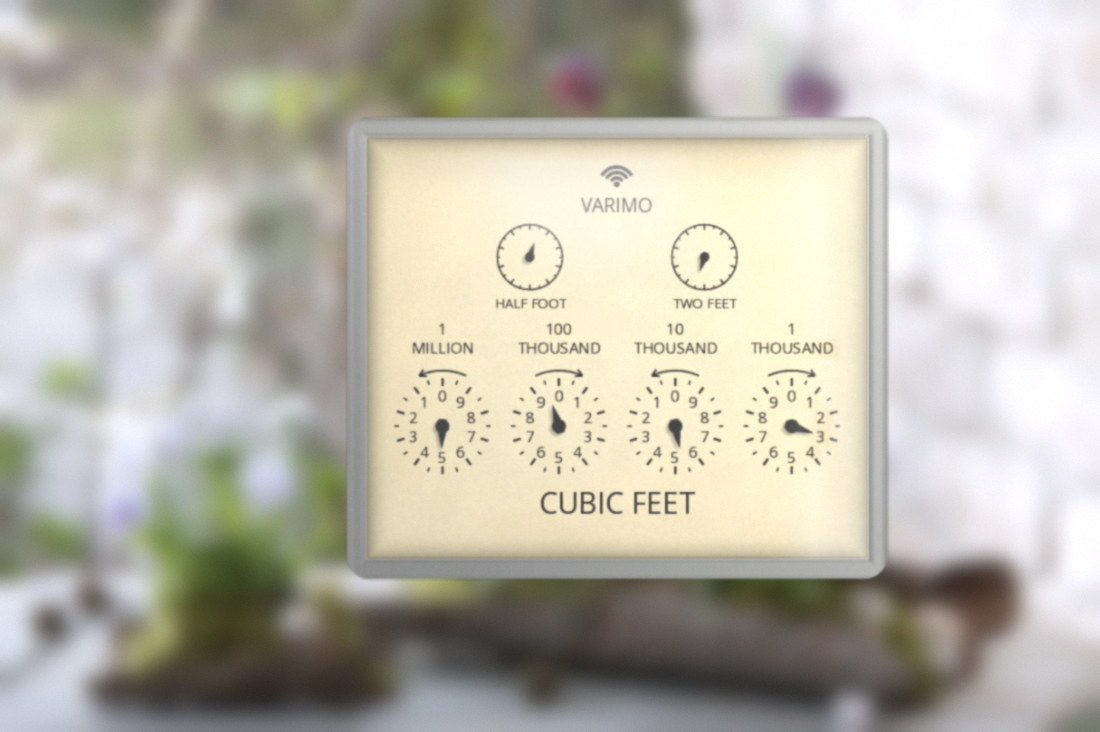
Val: 495300 ft³
